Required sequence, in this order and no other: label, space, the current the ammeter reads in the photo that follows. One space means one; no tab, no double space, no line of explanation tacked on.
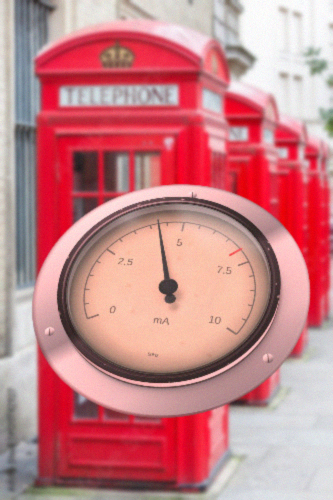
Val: 4.25 mA
